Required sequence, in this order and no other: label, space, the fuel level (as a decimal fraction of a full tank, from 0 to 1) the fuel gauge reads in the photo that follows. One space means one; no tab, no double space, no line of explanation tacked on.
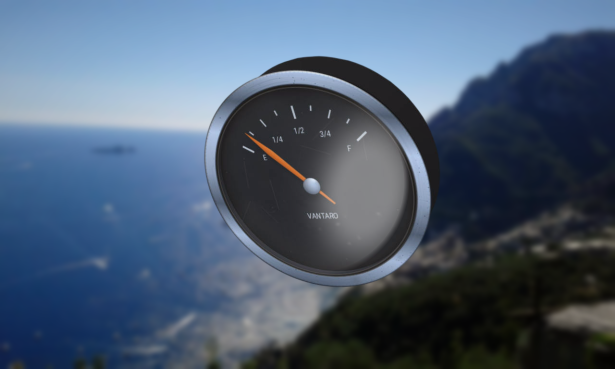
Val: 0.125
